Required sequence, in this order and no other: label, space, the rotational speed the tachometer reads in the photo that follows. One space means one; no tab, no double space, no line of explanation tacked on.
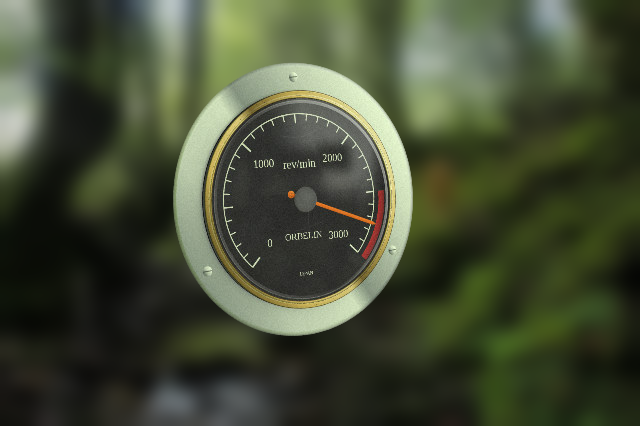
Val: 2750 rpm
